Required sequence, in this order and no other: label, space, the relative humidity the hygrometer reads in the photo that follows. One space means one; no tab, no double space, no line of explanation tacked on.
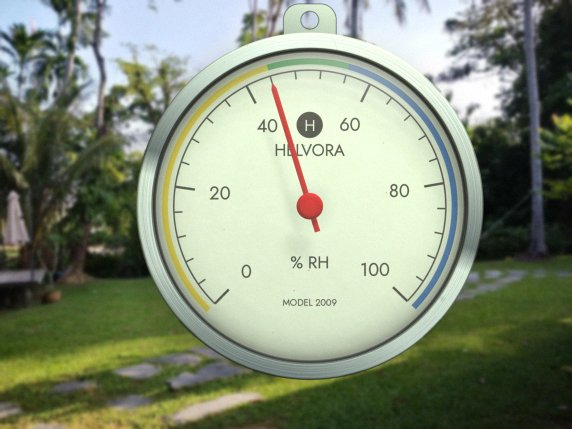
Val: 44 %
